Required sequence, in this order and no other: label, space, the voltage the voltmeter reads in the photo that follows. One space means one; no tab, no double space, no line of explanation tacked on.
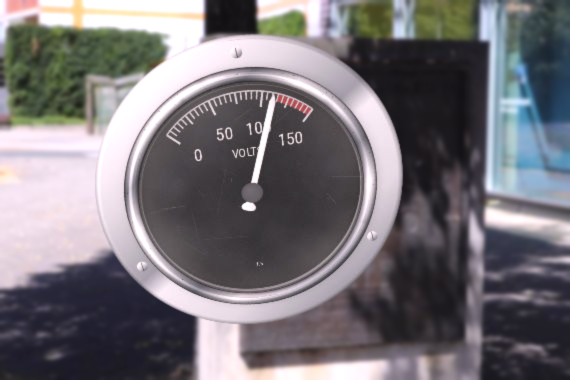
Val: 110 V
